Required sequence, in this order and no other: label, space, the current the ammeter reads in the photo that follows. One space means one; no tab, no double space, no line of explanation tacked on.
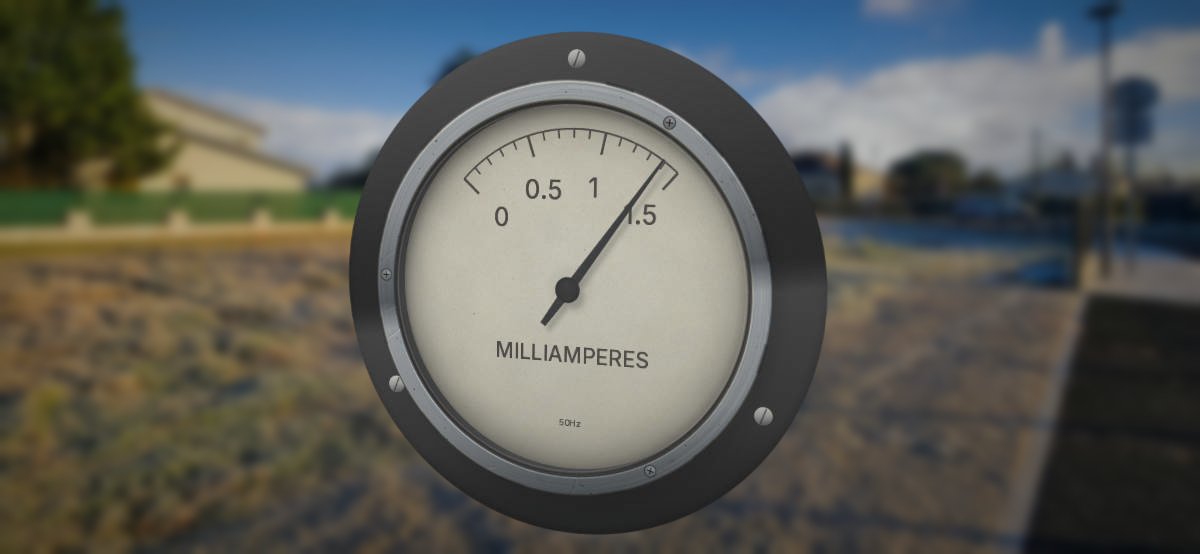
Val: 1.4 mA
